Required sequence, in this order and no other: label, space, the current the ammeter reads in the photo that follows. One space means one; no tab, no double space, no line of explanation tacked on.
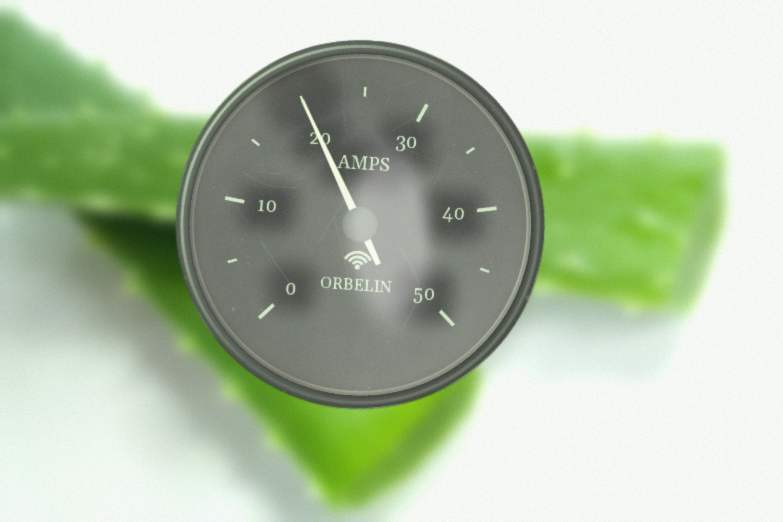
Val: 20 A
